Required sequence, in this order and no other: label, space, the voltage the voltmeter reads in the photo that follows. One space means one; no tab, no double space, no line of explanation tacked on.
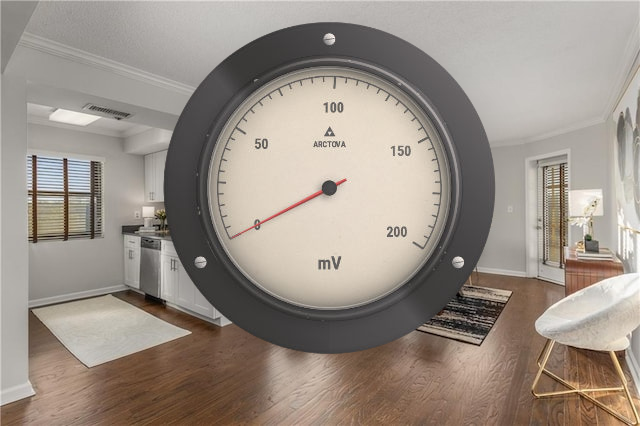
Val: 0 mV
